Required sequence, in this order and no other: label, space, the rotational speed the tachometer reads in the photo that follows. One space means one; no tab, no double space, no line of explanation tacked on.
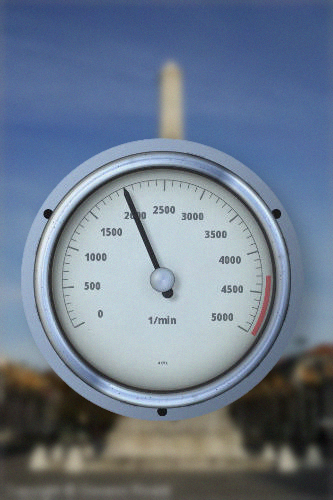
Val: 2000 rpm
